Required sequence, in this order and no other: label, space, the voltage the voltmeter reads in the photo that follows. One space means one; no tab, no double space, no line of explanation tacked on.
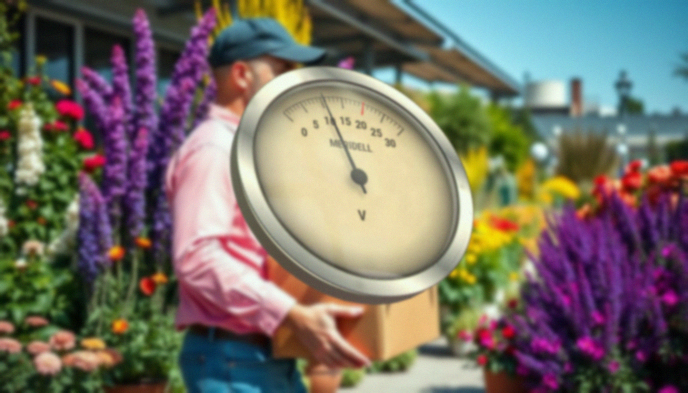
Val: 10 V
